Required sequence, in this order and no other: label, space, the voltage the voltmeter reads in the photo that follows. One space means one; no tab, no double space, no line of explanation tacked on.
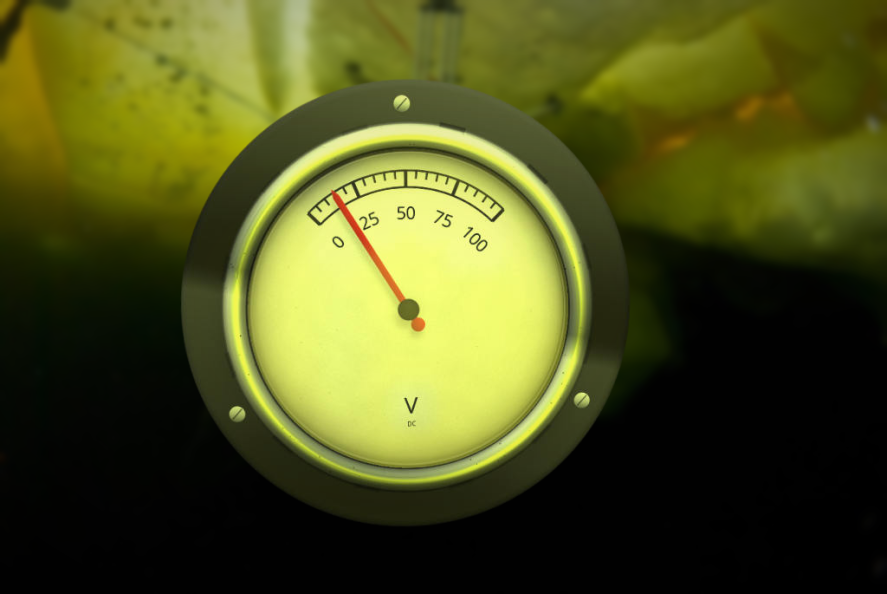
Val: 15 V
